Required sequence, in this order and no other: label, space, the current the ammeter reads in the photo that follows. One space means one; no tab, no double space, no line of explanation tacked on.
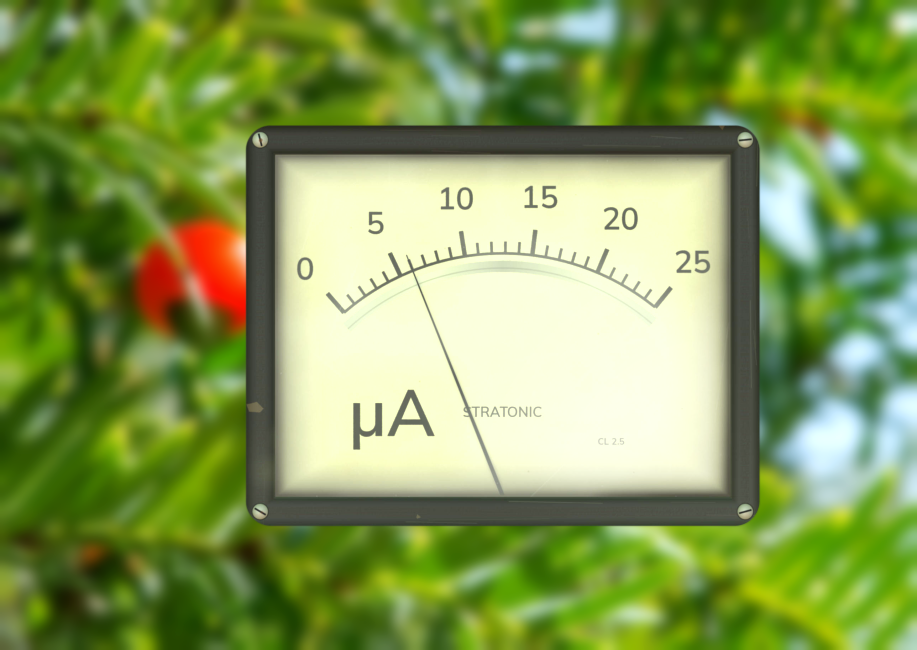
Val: 6 µA
